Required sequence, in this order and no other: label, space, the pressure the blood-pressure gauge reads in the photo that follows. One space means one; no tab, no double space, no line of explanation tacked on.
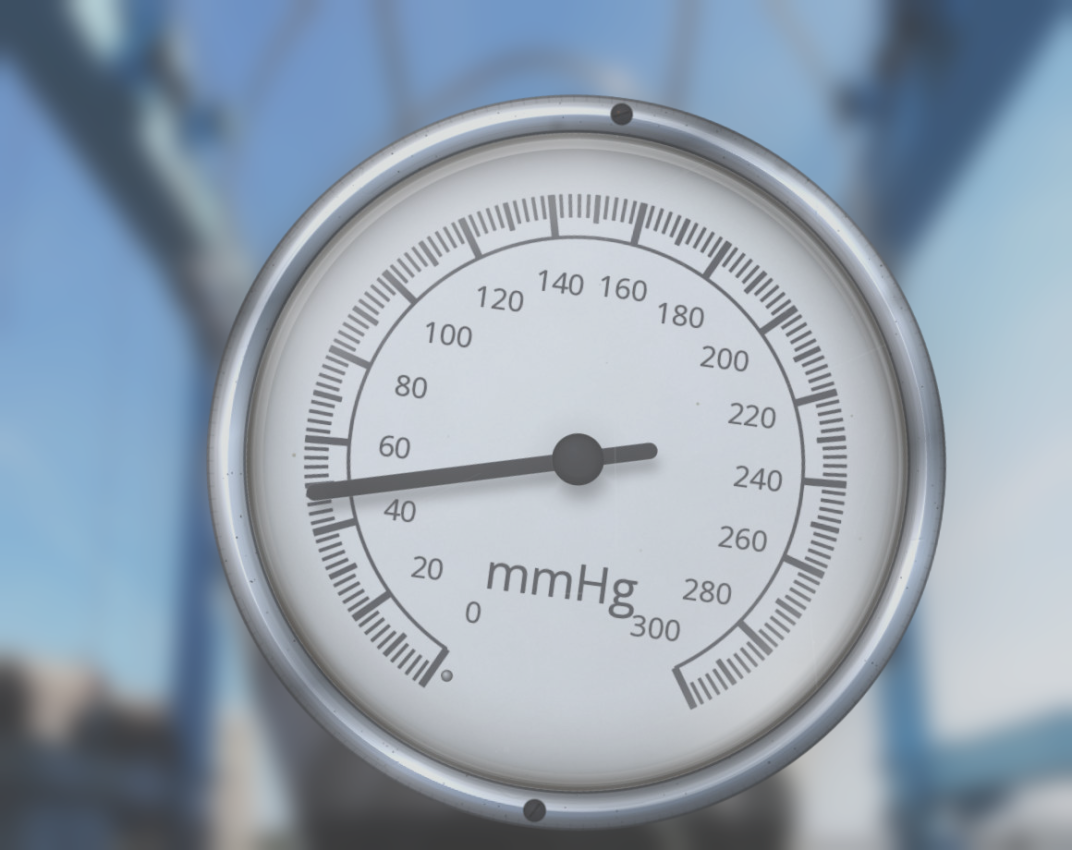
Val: 48 mmHg
